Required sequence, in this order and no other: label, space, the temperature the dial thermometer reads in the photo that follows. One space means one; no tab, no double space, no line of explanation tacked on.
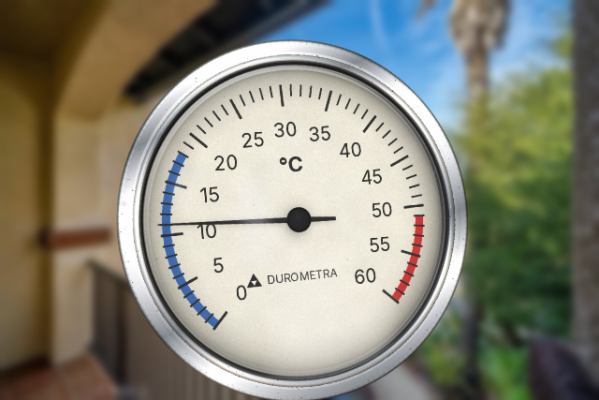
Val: 11 °C
